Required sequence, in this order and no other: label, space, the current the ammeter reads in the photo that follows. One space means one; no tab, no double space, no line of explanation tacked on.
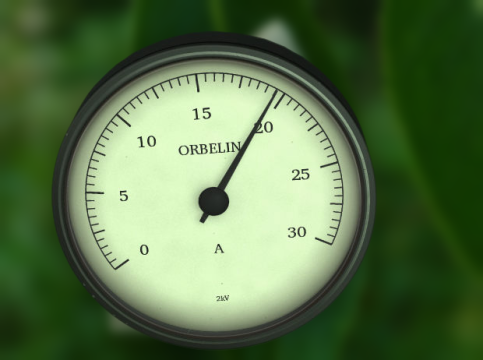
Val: 19.5 A
